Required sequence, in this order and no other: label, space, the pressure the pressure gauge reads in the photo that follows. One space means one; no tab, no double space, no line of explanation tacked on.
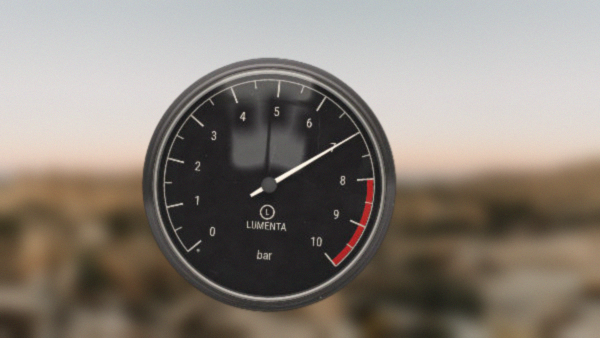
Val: 7 bar
